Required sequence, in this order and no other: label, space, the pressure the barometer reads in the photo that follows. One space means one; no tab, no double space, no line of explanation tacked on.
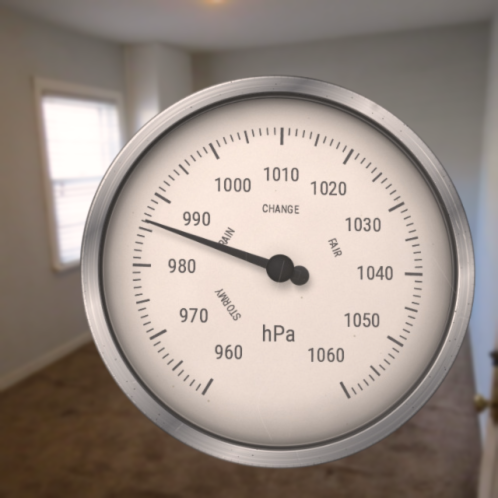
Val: 986 hPa
